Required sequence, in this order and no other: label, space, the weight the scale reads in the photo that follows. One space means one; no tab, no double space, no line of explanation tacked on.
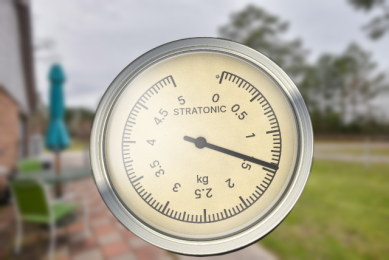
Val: 1.45 kg
